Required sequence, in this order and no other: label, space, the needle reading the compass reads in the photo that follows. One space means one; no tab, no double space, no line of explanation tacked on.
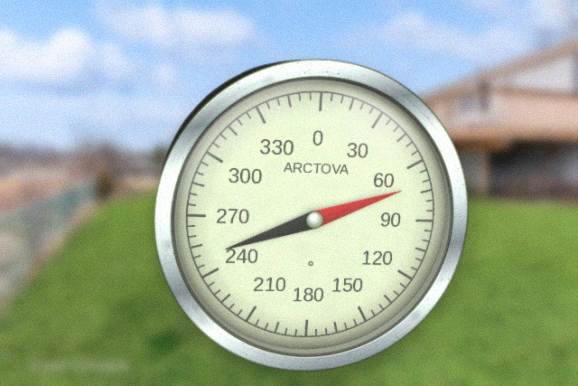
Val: 70 °
